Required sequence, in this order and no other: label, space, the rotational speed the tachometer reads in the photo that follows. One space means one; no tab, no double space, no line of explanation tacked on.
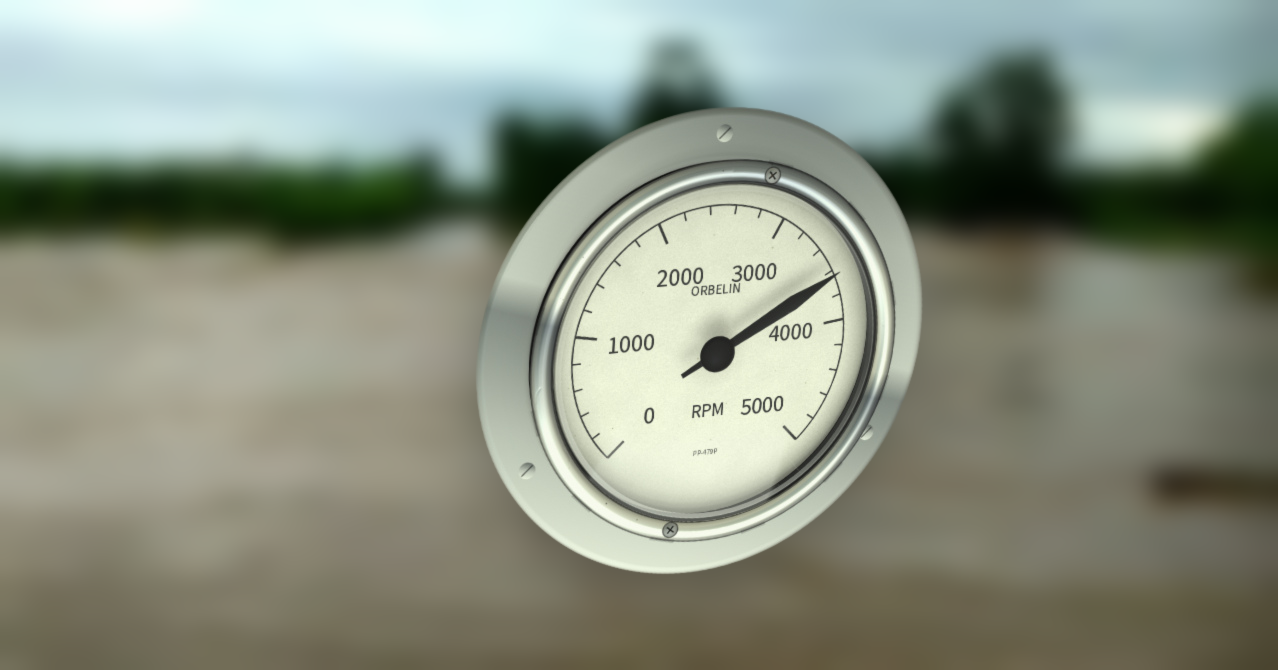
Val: 3600 rpm
